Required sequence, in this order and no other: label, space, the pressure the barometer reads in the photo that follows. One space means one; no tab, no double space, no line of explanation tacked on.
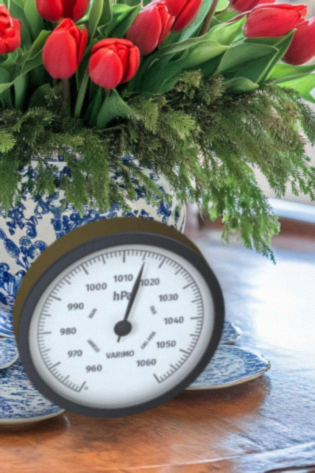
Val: 1015 hPa
